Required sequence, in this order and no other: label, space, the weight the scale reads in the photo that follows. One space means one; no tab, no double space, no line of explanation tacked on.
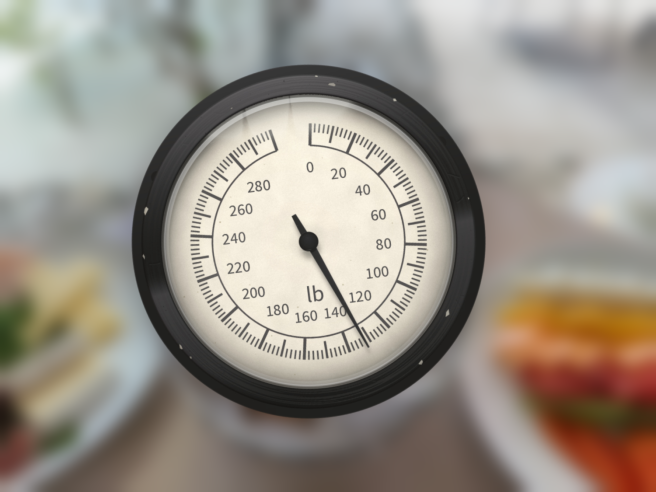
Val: 132 lb
